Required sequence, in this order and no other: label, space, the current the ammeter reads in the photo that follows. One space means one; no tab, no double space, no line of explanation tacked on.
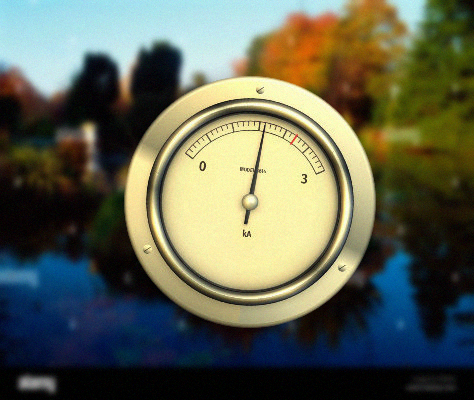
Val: 1.6 kA
